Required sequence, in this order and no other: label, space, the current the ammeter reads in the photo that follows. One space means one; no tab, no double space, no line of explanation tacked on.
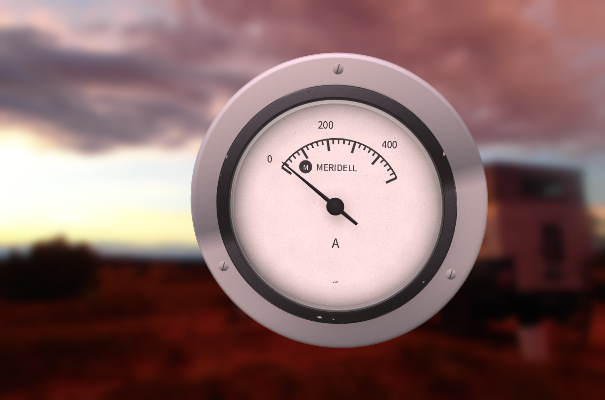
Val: 20 A
